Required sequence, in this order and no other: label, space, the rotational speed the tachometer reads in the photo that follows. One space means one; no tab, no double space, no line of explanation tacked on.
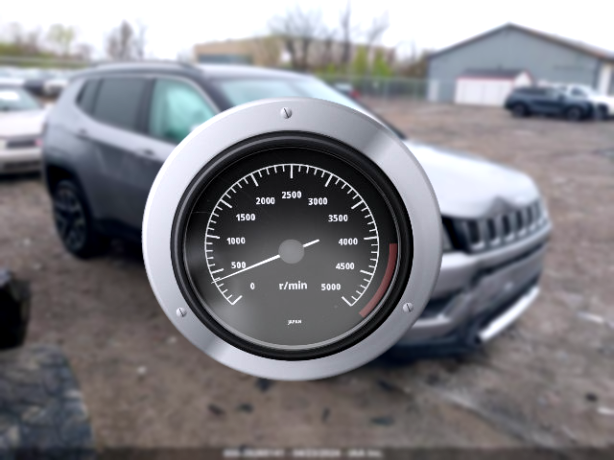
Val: 400 rpm
